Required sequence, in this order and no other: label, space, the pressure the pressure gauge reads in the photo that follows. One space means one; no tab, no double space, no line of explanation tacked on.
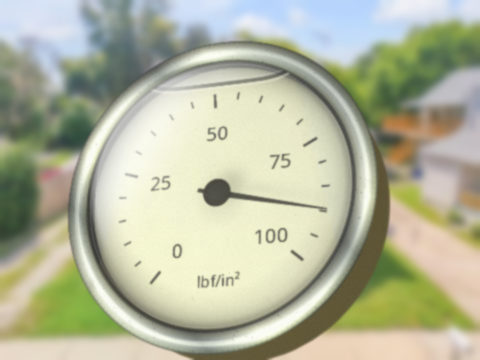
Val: 90 psi
